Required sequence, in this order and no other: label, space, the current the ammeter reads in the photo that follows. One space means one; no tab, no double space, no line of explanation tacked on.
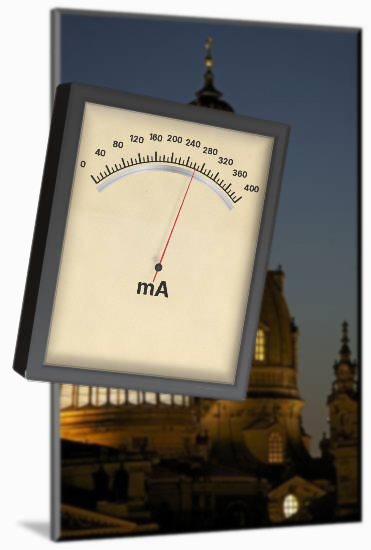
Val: 260 mA
